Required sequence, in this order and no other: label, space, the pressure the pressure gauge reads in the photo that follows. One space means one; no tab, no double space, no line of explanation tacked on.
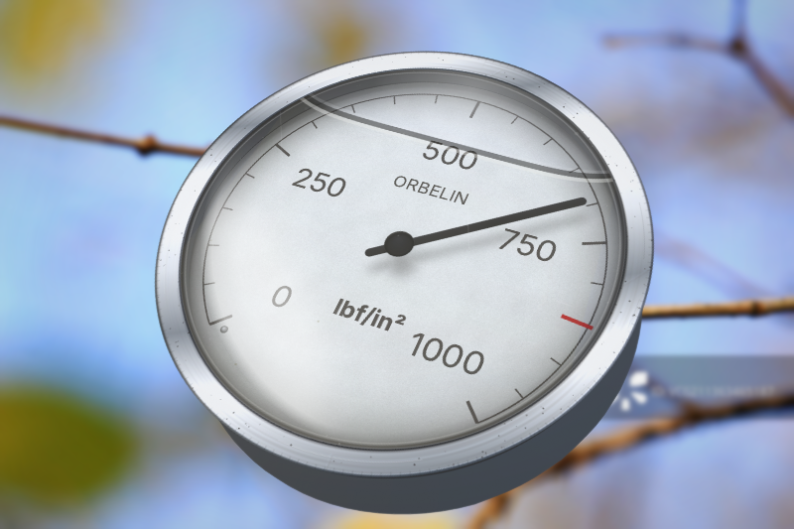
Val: 700 psi
